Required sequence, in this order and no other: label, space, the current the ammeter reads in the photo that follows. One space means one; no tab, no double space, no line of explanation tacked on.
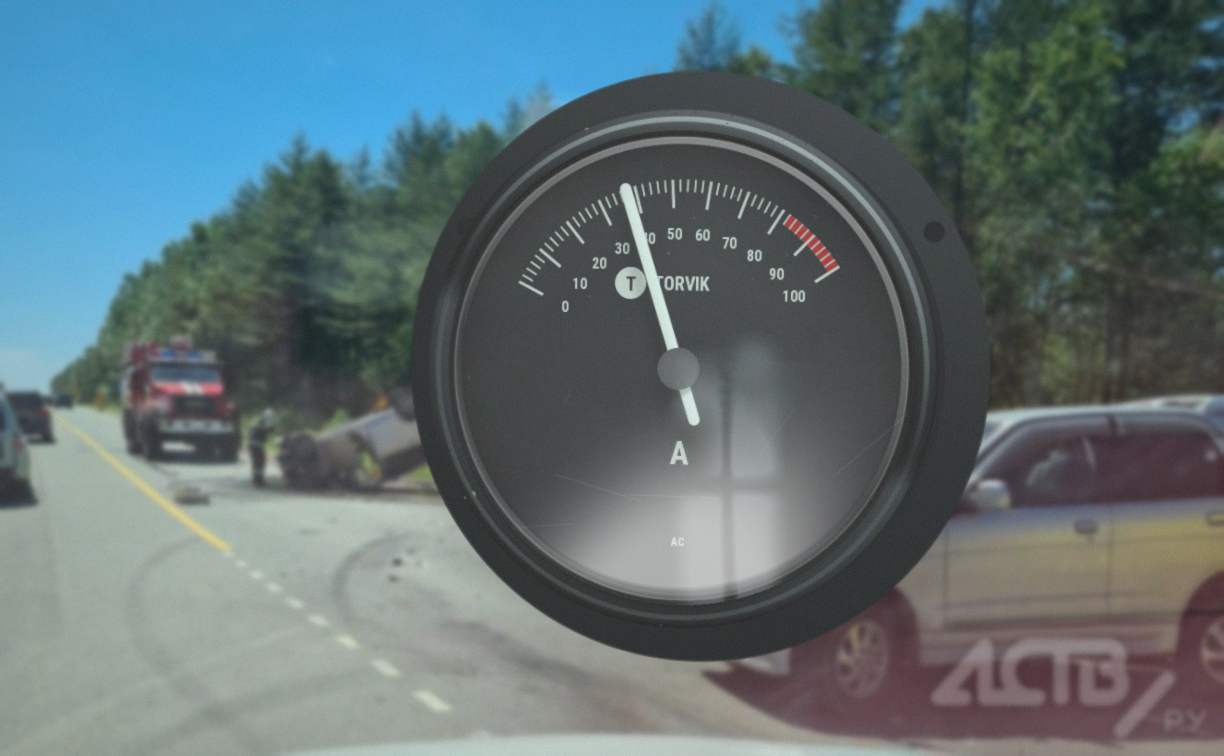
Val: 38 A
